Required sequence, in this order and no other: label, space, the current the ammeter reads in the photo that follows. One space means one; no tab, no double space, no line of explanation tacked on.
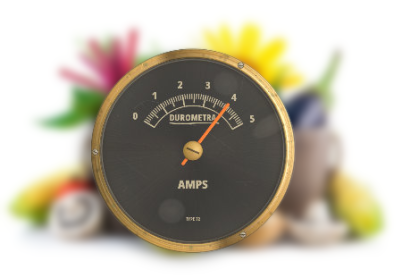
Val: 4 A
